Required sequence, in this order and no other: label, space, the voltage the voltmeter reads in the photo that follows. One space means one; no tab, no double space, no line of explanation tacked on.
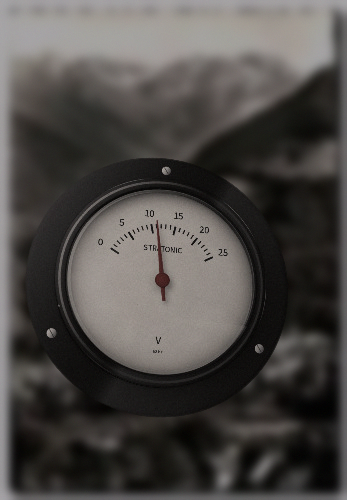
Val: 11 V
